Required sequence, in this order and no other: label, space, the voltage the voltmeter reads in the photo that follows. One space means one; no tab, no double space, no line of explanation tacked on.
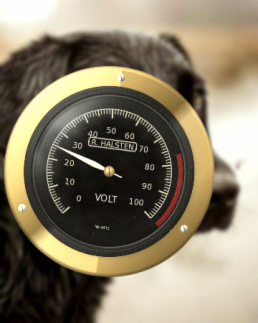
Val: 25 V
